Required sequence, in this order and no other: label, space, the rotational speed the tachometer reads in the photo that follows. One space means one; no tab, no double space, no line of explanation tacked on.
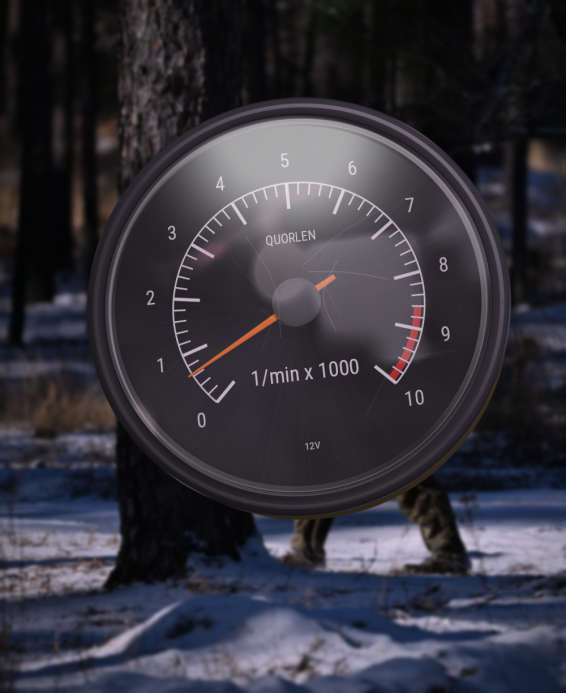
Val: 600 rpm
